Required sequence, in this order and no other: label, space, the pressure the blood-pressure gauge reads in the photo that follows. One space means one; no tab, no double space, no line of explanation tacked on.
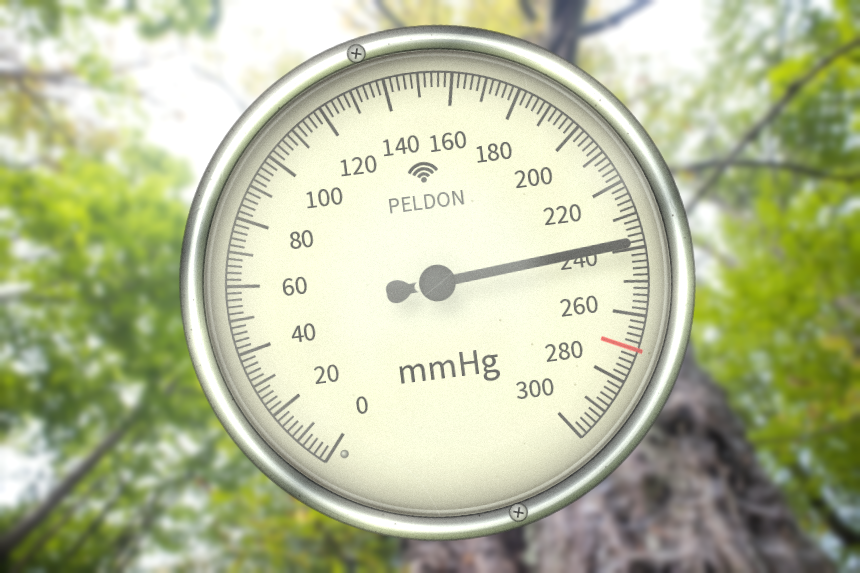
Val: 238 mmHg
